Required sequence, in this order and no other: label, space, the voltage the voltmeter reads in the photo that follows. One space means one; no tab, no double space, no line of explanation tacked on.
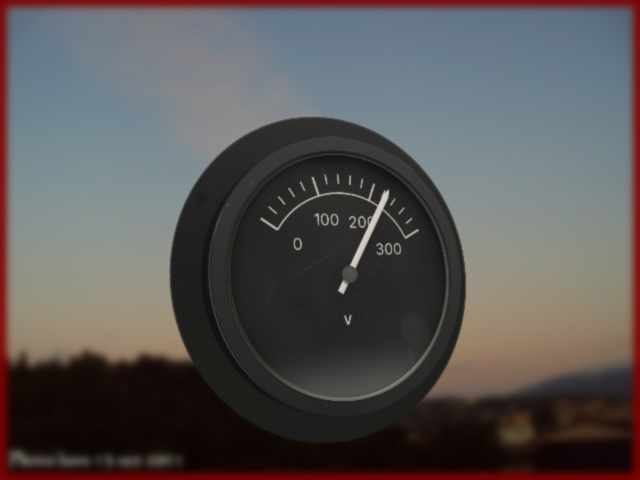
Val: 220 V
